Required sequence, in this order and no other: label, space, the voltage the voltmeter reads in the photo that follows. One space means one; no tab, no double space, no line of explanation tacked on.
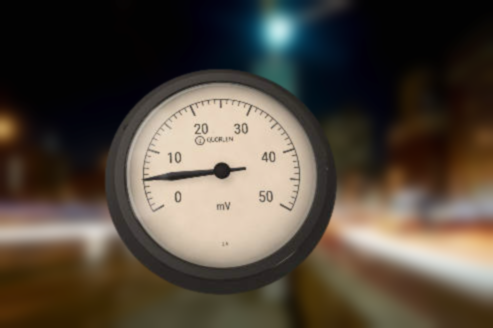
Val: 5 mV
